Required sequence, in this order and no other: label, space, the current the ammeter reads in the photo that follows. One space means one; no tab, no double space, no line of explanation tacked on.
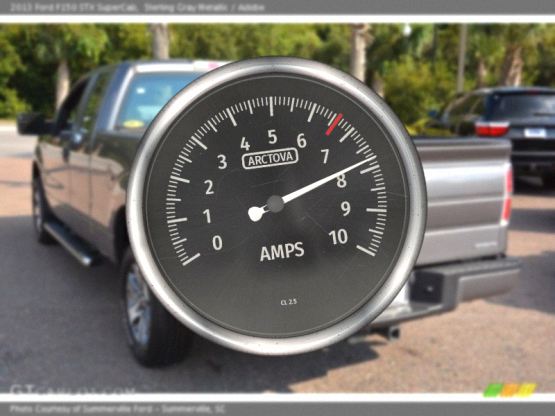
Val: 7.8 A
